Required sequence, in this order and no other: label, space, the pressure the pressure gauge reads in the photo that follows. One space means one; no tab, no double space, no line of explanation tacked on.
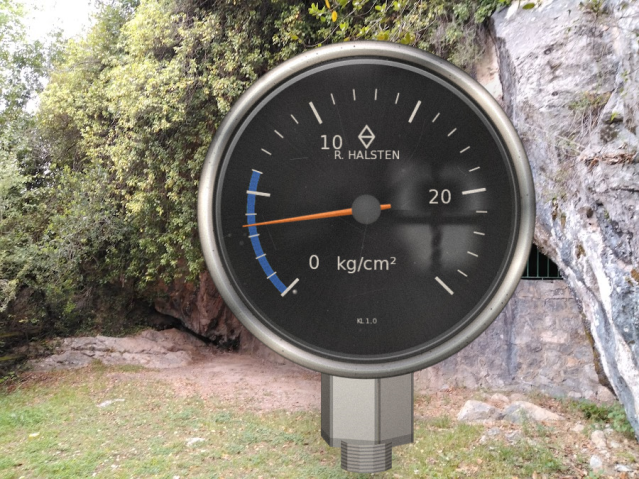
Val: 3.5 kg/cm²
